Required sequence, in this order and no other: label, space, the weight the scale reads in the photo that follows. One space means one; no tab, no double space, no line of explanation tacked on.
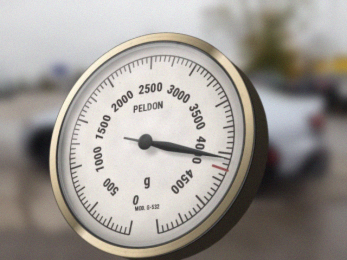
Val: 4050 g
